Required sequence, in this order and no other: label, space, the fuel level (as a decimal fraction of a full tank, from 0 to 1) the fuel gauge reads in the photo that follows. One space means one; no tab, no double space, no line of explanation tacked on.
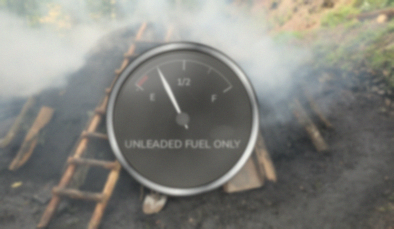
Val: 0.25
